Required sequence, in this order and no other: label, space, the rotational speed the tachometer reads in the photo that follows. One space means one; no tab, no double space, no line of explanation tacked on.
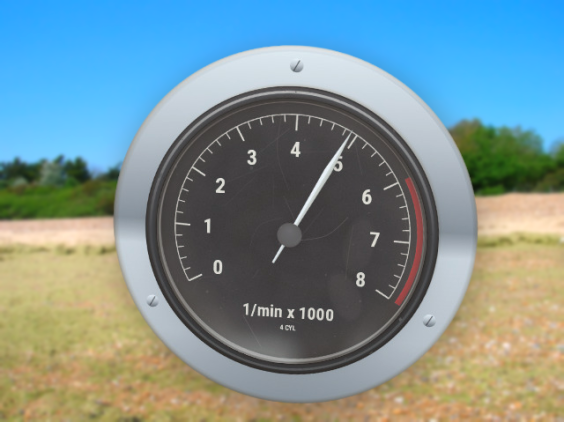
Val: 4900 rpm
